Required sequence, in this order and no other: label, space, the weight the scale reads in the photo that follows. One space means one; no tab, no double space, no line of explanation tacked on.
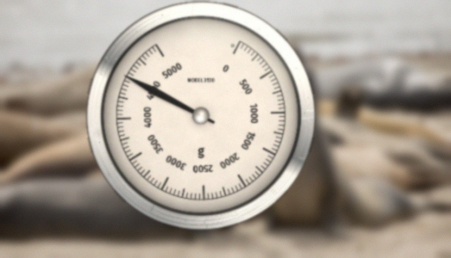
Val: 4500 g
